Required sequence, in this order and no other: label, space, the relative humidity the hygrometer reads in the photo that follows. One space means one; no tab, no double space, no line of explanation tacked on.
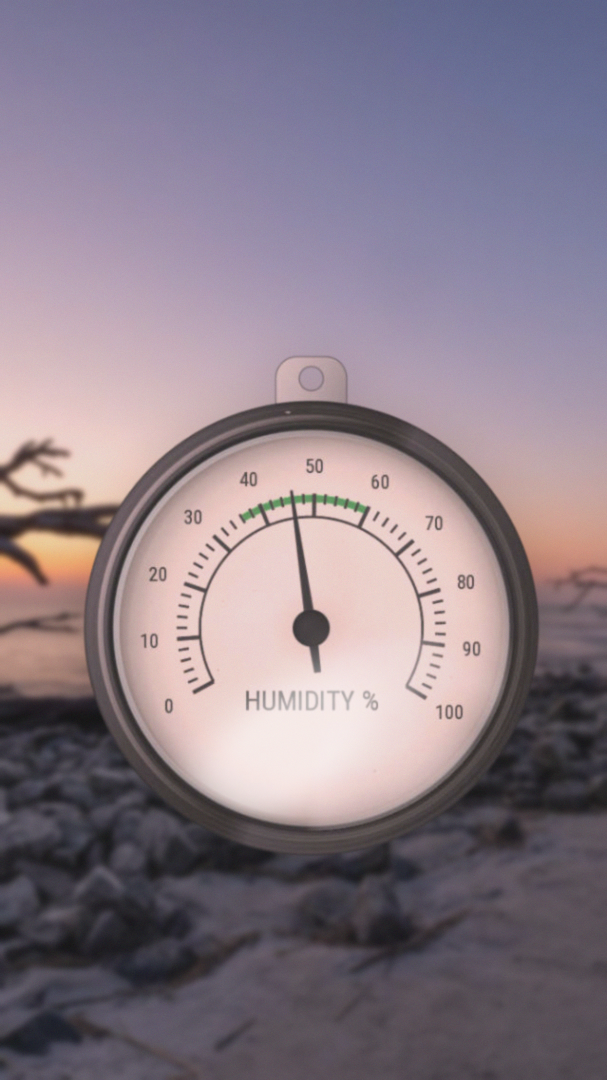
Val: 46 %
